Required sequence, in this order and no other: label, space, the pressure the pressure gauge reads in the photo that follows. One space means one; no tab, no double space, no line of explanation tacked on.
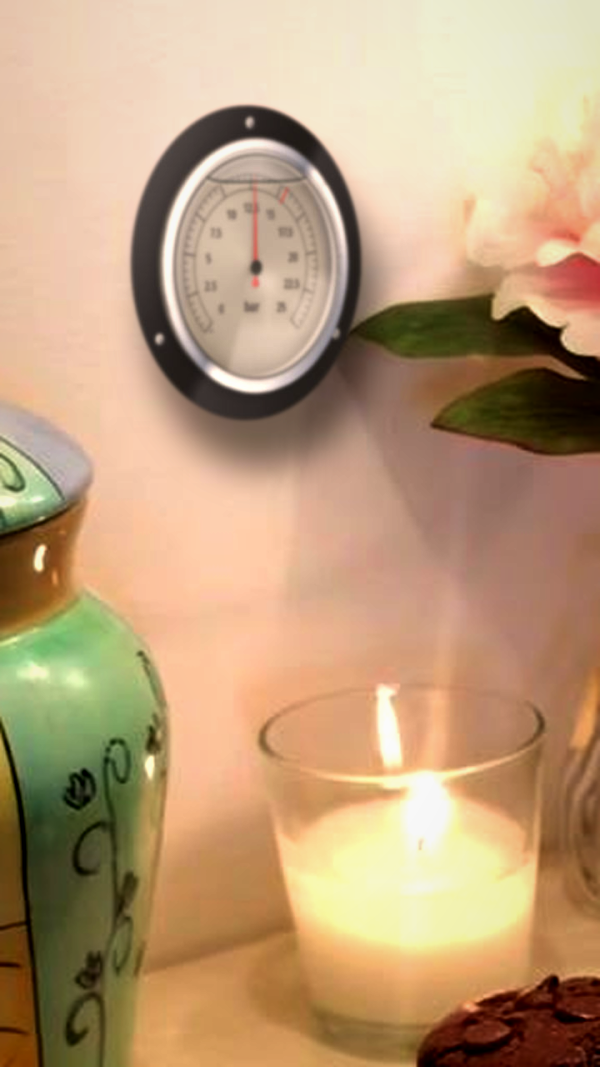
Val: 12.5 bar
